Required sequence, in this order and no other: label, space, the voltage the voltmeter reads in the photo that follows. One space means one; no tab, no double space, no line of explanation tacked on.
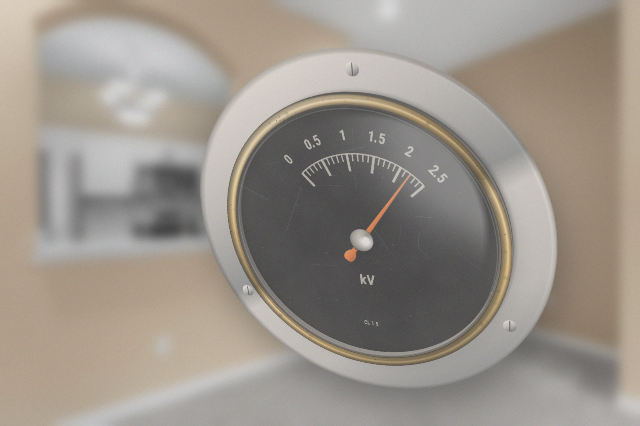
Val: 2.2 kV
